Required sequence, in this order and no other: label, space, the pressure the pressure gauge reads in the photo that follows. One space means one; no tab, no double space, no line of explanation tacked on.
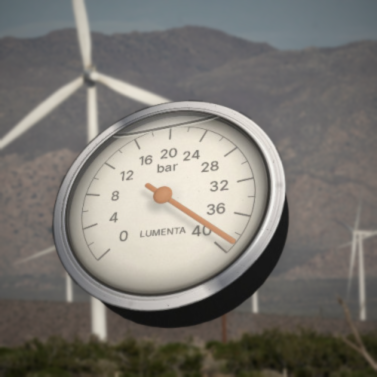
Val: 39 bar
